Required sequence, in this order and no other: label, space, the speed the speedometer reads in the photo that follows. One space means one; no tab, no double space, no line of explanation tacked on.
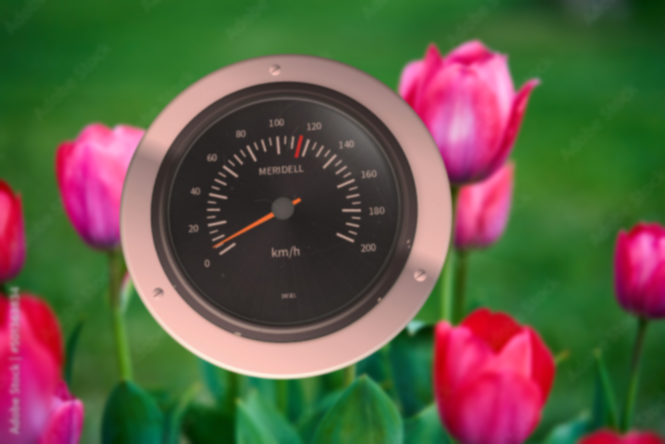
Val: 5 km/h
